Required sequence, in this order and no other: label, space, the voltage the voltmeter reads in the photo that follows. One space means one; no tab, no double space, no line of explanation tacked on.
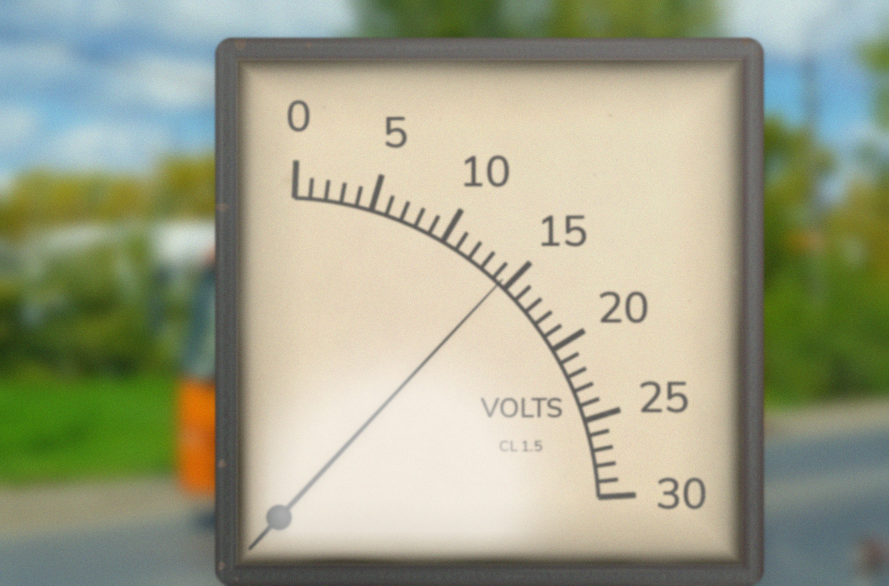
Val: 14.5 V
